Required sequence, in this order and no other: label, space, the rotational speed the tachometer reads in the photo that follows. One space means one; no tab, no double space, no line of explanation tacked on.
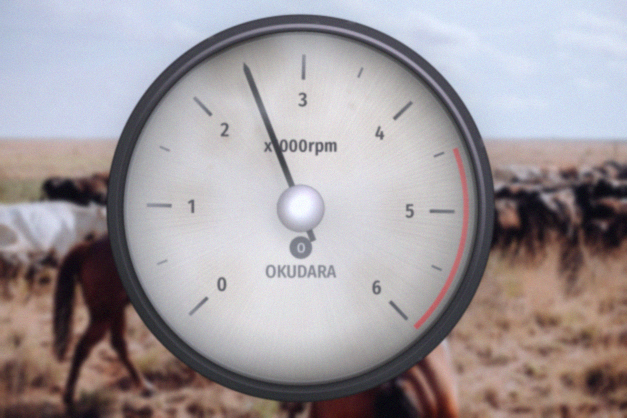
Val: 2500 rpm
